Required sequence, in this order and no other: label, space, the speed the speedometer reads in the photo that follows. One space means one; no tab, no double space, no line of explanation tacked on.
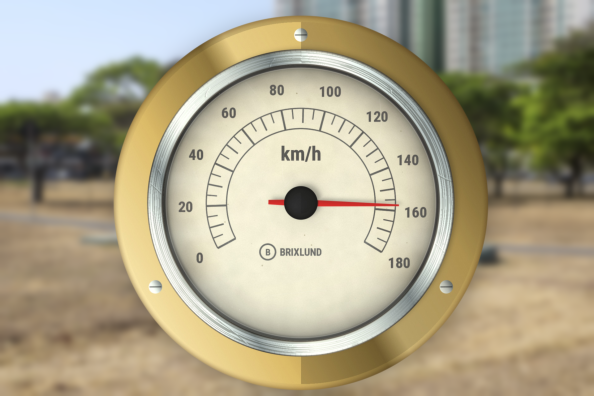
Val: 157.5 km/h
